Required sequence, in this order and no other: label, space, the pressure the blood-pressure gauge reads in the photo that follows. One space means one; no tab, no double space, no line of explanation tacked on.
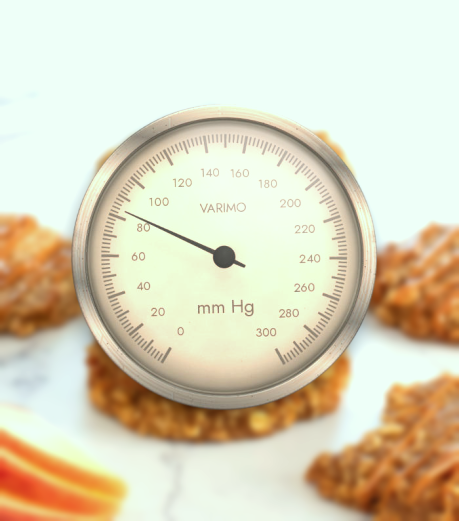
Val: 84 mmHg
